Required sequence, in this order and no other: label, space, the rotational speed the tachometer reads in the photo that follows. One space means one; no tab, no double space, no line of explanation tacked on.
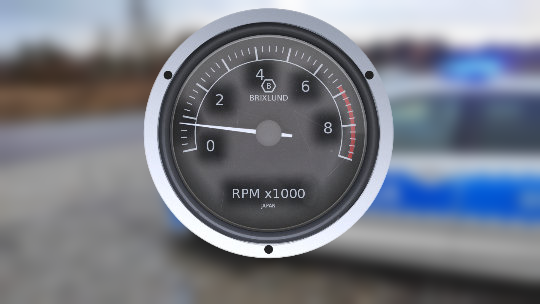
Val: 800 rpm
